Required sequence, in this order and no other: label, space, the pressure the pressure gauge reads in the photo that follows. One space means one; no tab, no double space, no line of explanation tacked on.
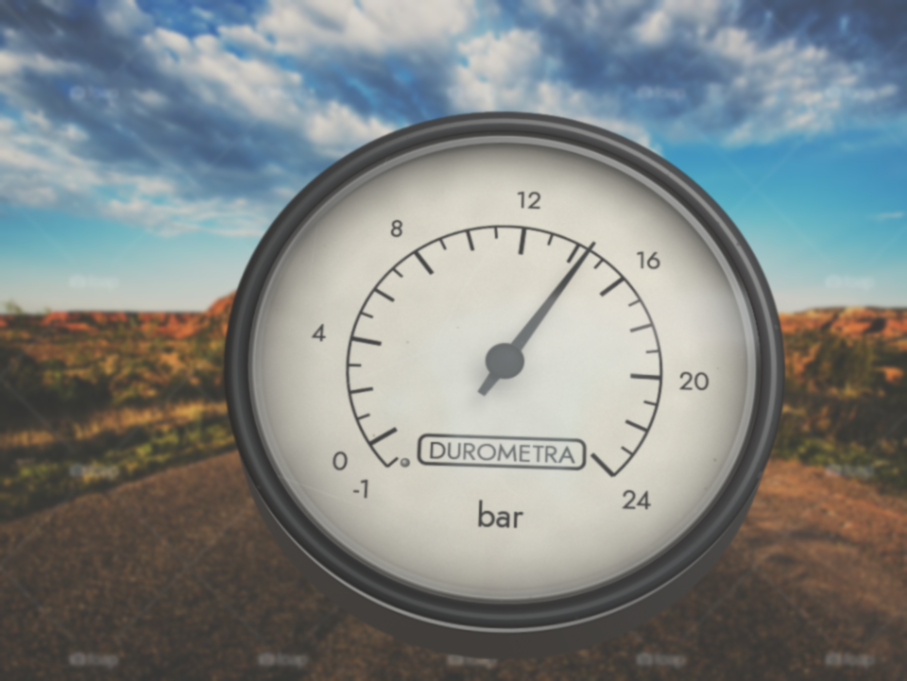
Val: 14.5 bar
